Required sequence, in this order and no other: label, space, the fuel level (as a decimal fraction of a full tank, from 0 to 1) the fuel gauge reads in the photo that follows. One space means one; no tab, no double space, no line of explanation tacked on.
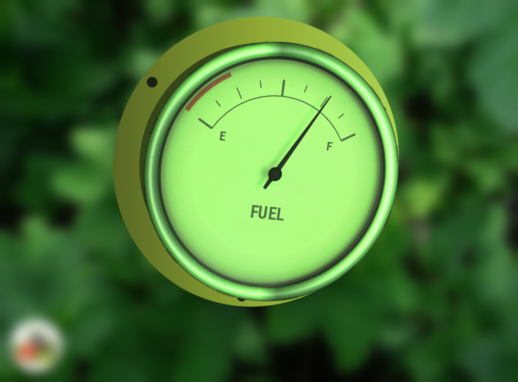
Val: 0.75
